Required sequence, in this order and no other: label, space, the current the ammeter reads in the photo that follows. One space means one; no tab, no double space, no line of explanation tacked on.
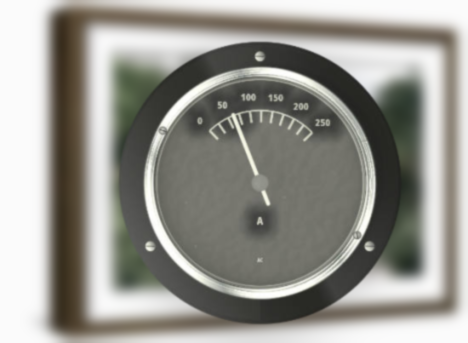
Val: 62.5 A
